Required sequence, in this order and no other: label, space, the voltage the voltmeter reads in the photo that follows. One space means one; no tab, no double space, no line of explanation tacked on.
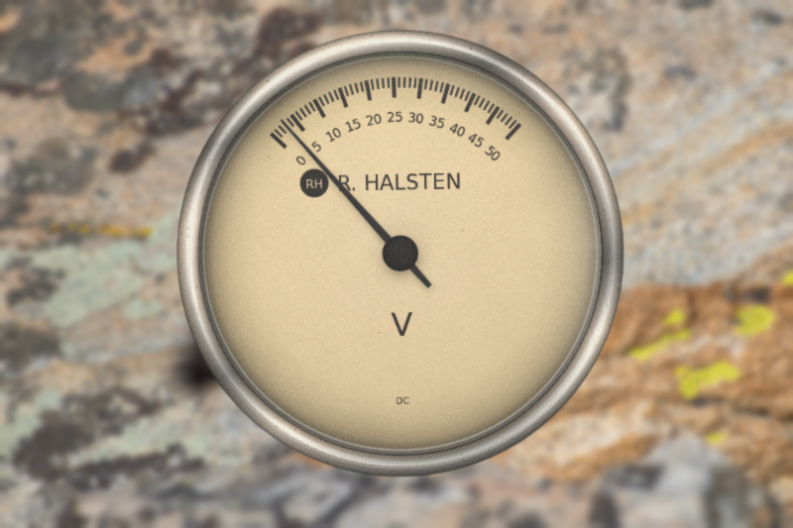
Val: 3 V
